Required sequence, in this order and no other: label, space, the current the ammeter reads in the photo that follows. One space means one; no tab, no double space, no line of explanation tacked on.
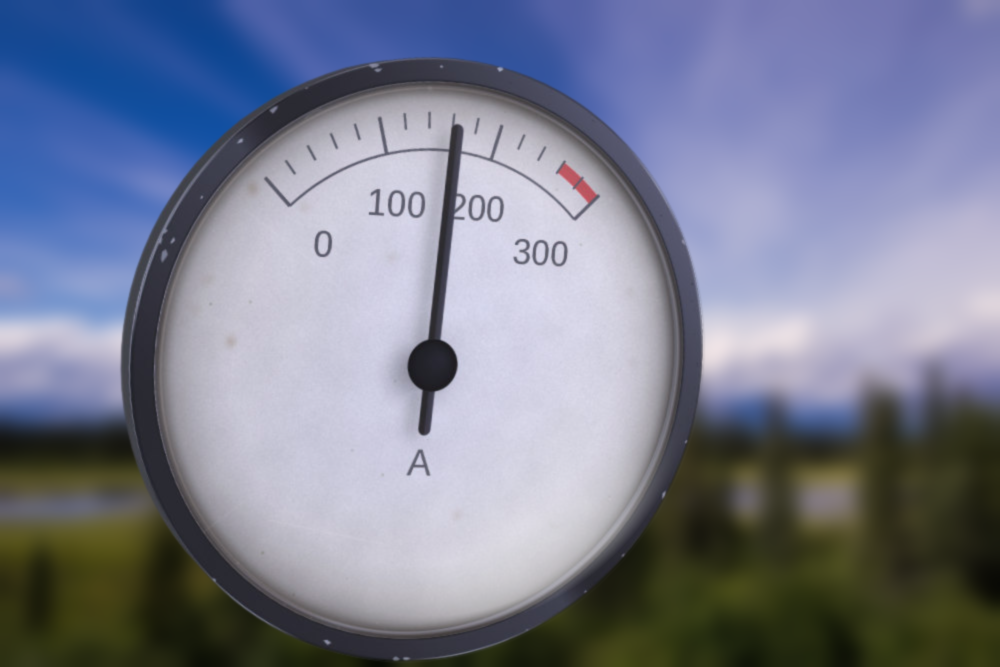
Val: 160 A
